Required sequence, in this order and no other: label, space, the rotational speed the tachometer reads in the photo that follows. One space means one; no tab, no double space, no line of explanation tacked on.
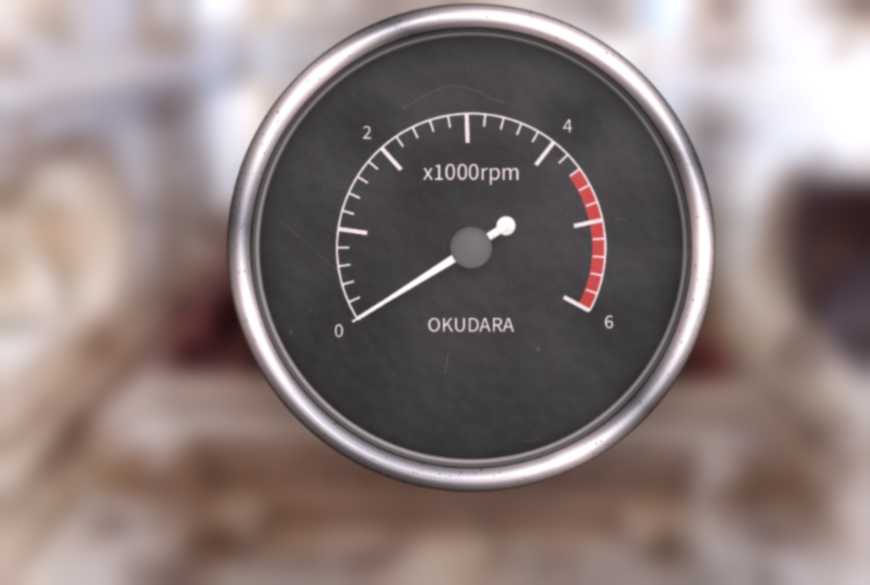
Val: 0 rpm
